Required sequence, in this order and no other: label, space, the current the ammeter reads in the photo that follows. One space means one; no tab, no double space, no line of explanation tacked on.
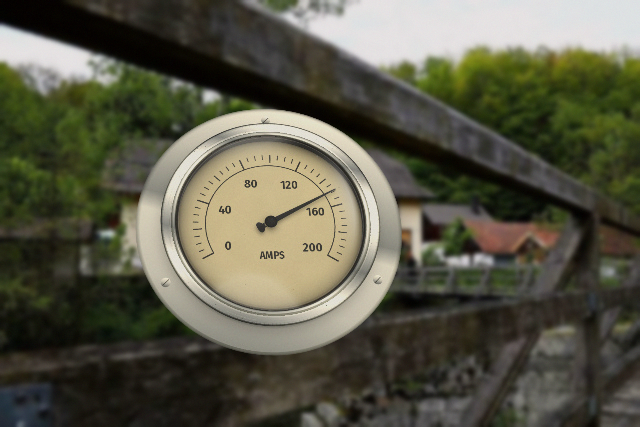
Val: 150 A
